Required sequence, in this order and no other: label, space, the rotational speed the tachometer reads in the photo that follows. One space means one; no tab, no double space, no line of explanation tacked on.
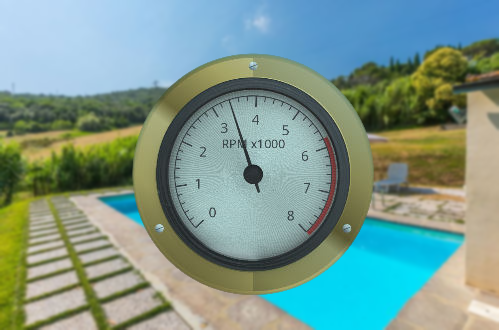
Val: 3400 rpm
